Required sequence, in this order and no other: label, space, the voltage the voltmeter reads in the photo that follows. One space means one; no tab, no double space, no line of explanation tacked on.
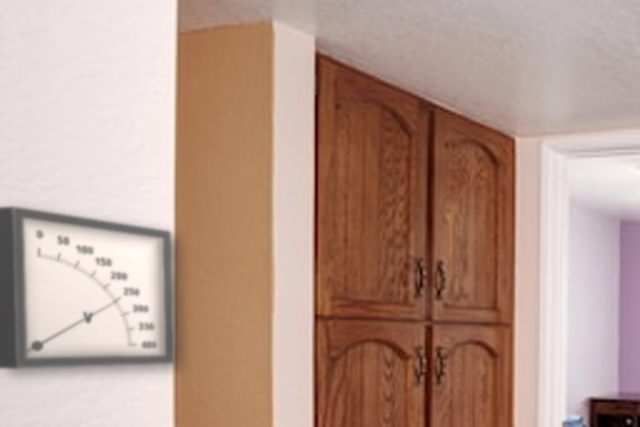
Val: 250 V
